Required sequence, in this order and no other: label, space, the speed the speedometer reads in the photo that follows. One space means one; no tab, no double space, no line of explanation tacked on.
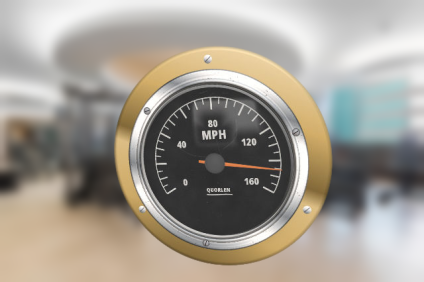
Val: 145 mph
